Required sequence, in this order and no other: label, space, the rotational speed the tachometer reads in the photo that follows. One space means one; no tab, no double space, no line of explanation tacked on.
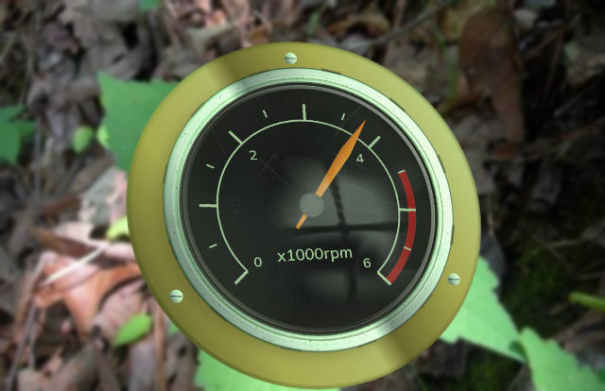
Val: 3750 rpm
